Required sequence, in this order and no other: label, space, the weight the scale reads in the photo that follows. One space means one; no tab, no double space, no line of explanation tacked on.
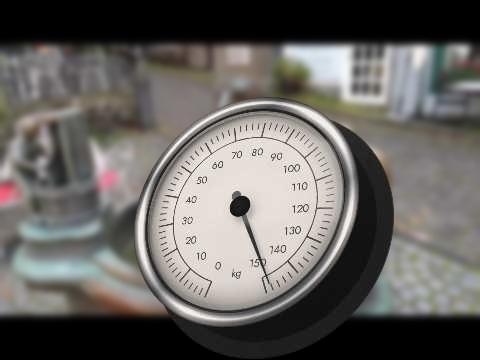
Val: 148 kg
